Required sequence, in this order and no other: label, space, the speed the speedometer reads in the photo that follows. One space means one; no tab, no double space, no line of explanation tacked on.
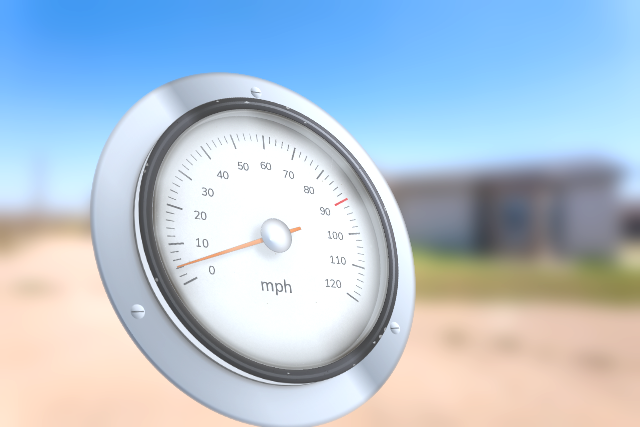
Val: 4 mph
